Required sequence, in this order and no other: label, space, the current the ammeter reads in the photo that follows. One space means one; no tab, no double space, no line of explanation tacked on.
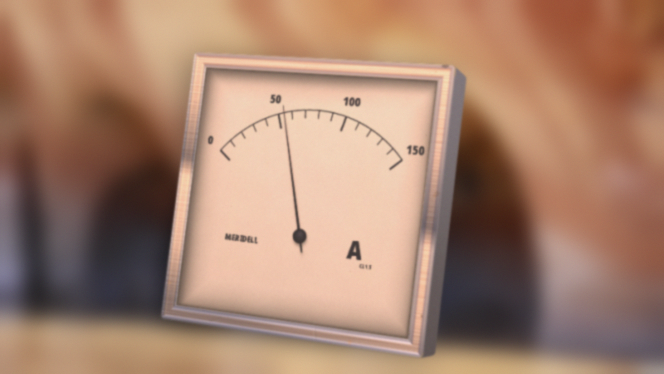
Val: 55 A
